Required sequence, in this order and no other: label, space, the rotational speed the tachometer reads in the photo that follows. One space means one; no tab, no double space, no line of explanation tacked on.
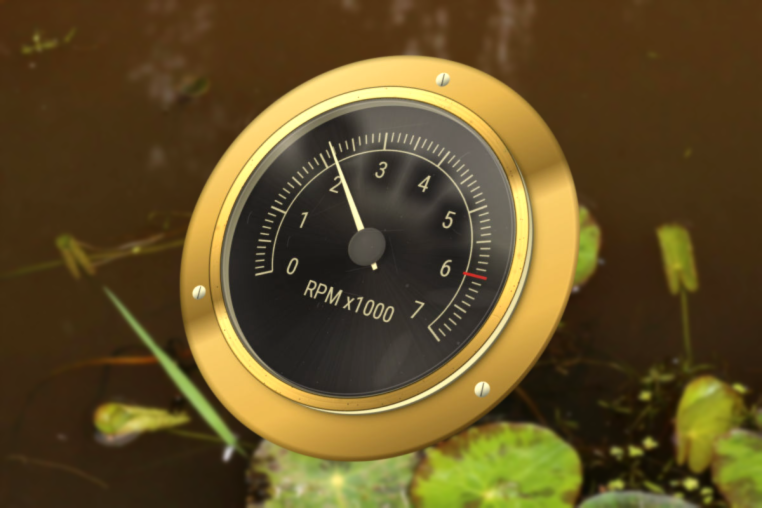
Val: 2200 rpm
